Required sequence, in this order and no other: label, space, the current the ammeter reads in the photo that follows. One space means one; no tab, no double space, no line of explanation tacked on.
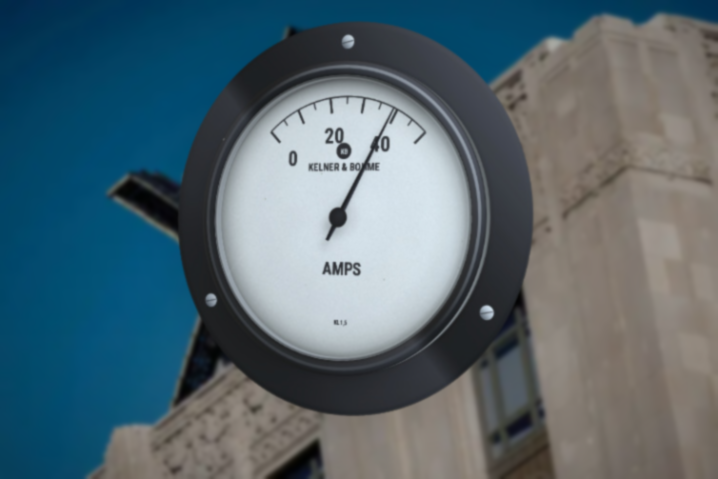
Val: 40 A
